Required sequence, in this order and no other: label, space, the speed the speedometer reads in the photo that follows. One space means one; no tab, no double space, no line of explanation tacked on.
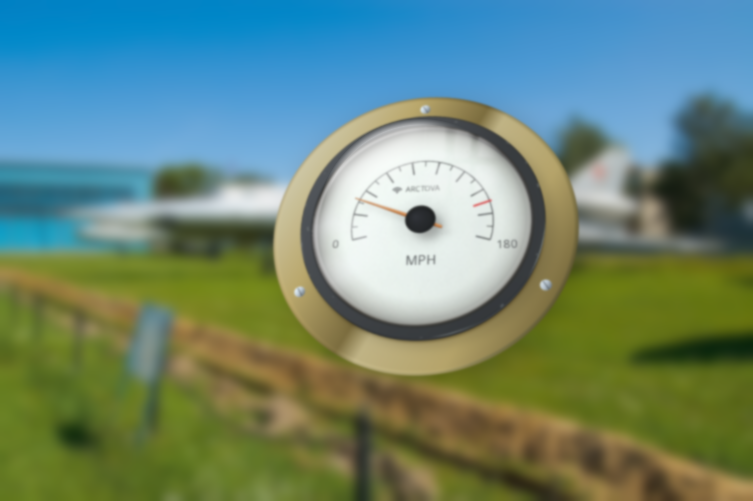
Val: 30 mph
